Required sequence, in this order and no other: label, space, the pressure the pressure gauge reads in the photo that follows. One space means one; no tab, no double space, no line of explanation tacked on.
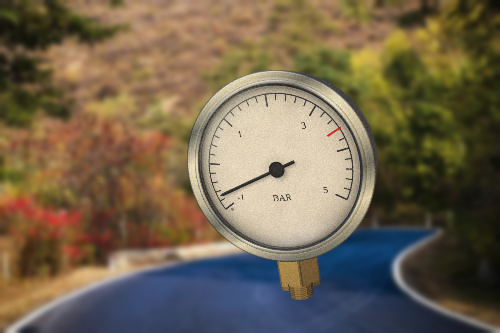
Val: -0.7 bar
